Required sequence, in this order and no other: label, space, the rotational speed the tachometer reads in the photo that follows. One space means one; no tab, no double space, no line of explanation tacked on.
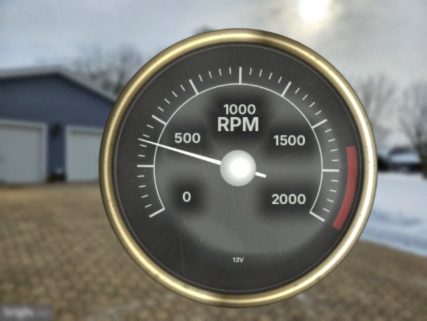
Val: 375 rpm
